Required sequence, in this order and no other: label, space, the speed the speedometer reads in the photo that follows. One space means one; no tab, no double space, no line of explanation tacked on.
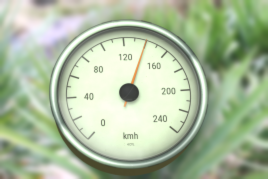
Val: 140 km/h
